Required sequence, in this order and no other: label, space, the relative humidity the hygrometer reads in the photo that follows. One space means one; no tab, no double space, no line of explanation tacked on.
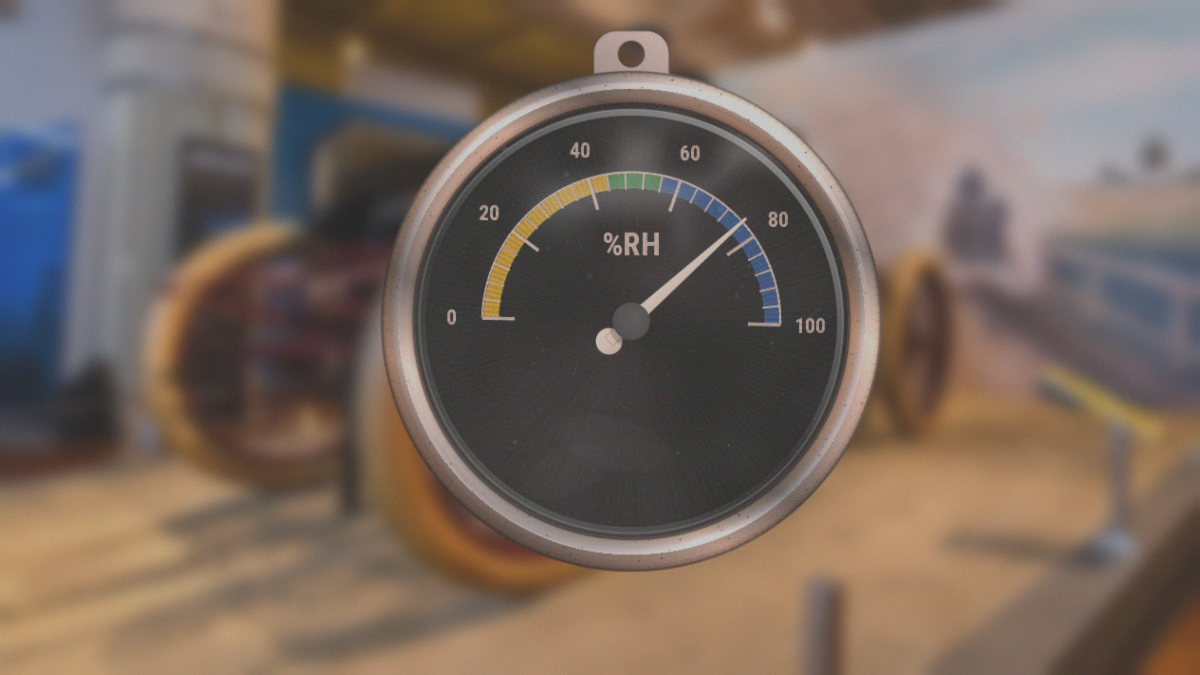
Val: 76 %
